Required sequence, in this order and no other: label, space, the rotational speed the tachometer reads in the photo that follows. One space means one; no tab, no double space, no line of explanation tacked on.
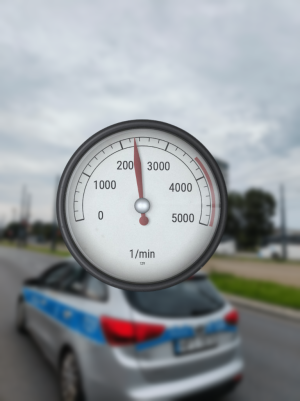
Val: 2300 rpm
